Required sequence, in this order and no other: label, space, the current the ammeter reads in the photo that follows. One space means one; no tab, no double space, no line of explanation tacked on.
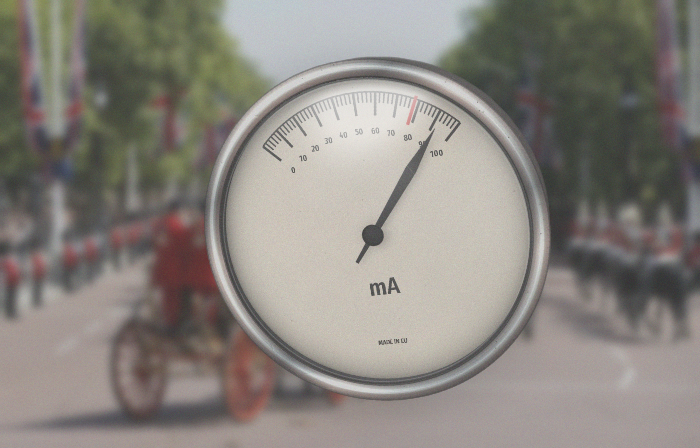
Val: 92 mA
